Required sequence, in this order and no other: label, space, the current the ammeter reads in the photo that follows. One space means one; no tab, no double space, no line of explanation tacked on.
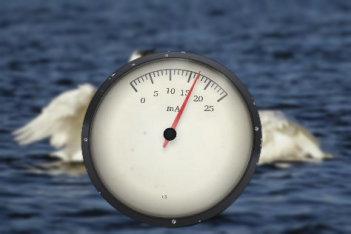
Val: 17 mA
